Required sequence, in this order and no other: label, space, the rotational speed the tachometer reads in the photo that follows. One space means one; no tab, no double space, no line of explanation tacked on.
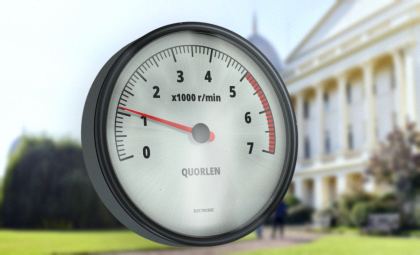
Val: 1100 rpm
